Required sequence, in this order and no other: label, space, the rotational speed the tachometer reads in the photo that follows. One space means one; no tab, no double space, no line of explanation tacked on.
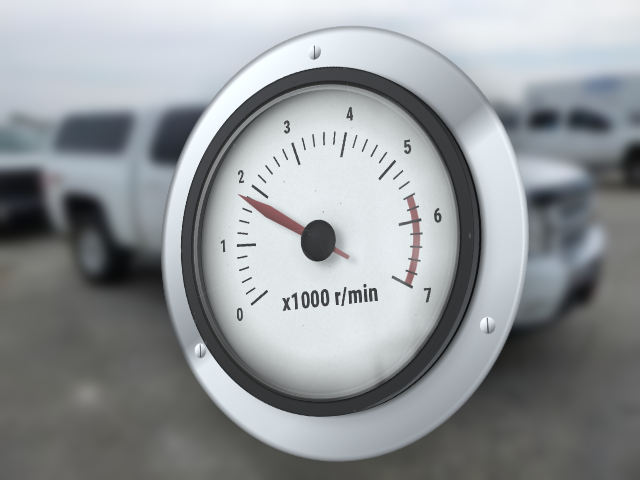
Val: 1800 rpm
